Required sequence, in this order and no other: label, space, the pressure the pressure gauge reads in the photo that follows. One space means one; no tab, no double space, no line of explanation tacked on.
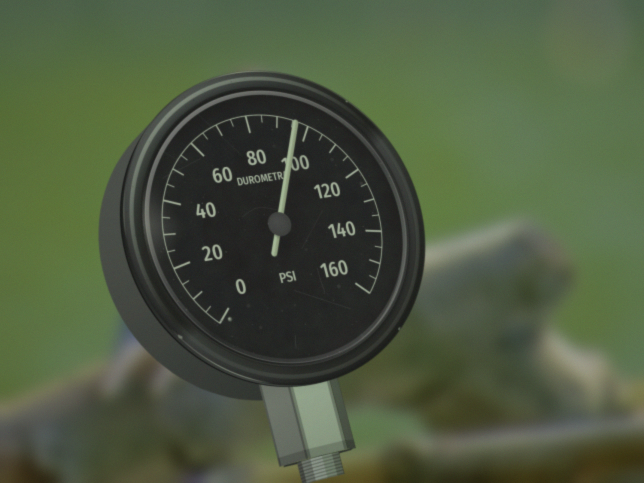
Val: 95 psi
